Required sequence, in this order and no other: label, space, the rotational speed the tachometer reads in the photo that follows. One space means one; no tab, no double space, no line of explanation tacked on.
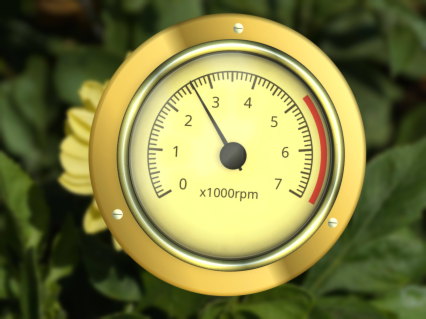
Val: 2600 rpm
